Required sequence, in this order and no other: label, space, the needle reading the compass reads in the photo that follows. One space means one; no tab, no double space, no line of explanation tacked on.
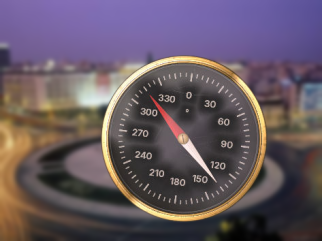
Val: 315 °
